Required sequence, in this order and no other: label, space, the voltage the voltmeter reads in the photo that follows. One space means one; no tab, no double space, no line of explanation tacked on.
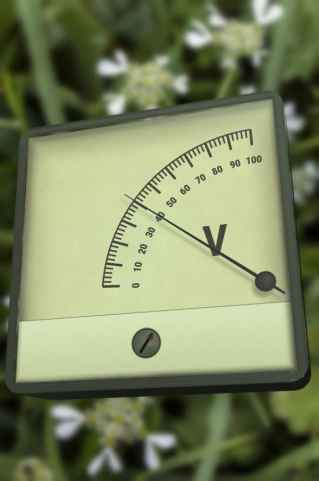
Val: 40 V
